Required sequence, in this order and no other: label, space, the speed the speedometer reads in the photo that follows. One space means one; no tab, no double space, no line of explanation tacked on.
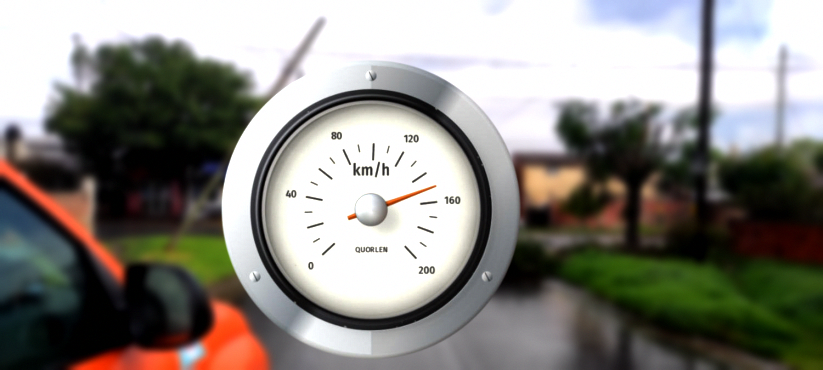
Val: 150 km/h
